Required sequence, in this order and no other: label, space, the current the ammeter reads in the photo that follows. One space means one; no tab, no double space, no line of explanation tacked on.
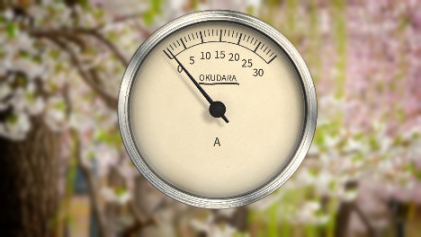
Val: 1 A
